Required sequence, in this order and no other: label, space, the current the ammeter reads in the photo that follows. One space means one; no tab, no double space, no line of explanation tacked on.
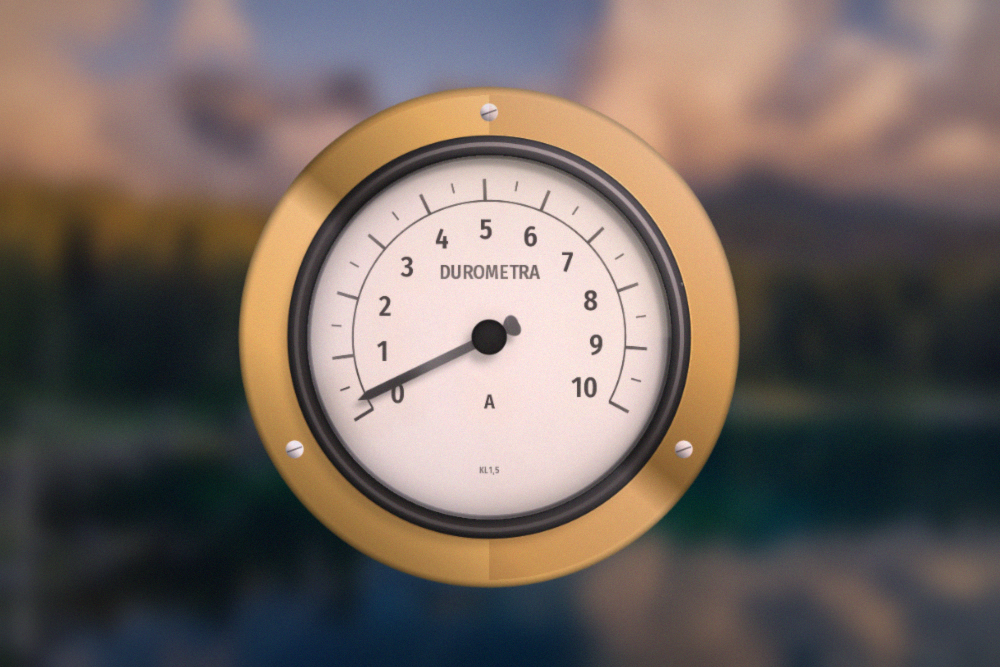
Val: 0.25 A
